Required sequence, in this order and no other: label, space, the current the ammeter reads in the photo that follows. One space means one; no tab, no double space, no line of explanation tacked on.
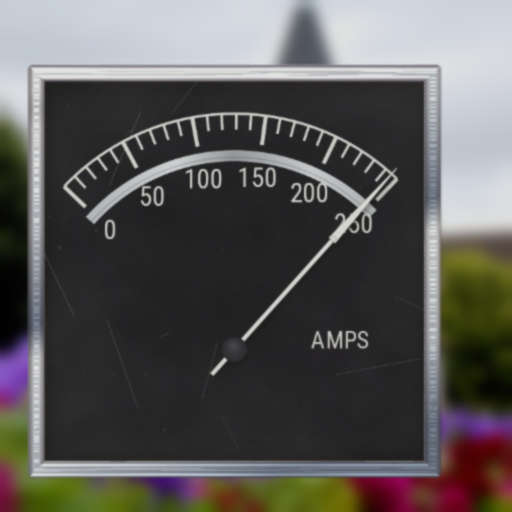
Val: 245 A
